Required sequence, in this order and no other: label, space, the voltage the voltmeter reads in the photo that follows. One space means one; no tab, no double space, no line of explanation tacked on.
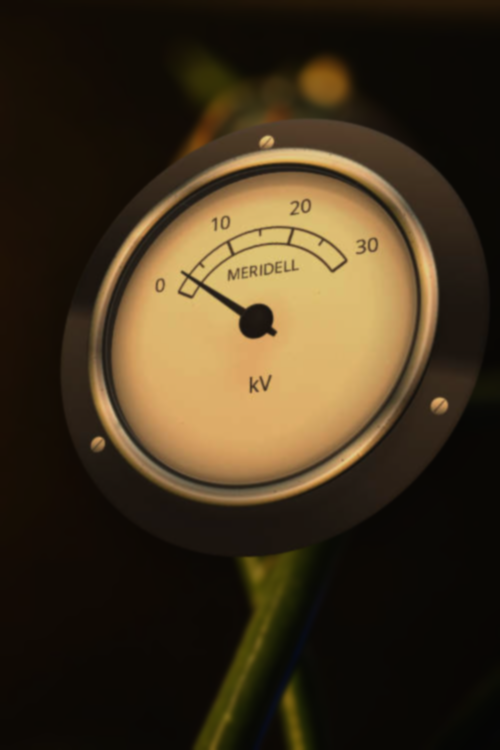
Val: 2.5 kV
